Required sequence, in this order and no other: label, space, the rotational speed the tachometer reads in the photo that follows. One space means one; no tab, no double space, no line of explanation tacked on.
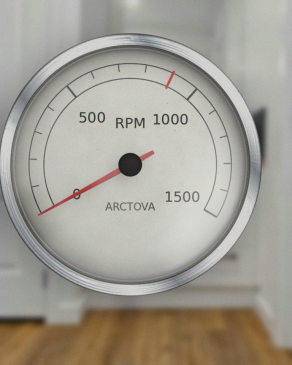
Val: 0 rpm
